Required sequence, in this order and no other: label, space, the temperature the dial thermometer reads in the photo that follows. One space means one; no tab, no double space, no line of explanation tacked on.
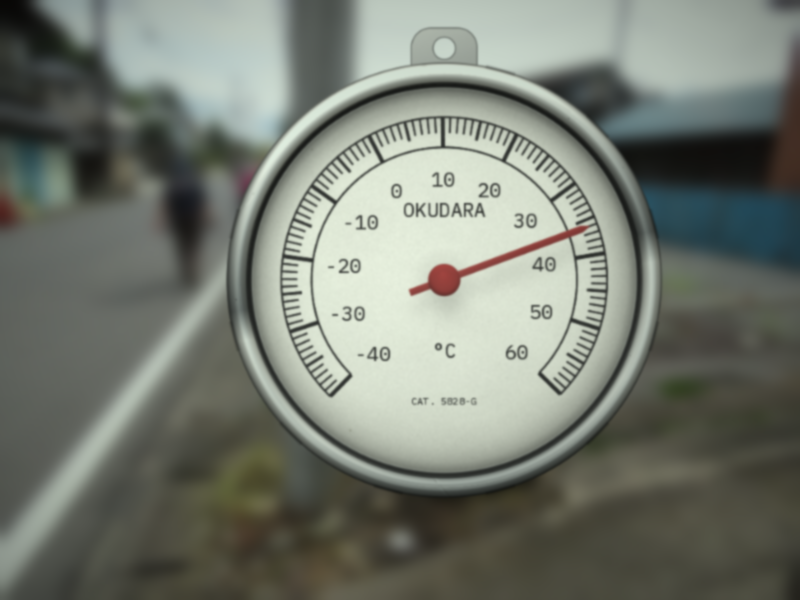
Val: 36 °C
